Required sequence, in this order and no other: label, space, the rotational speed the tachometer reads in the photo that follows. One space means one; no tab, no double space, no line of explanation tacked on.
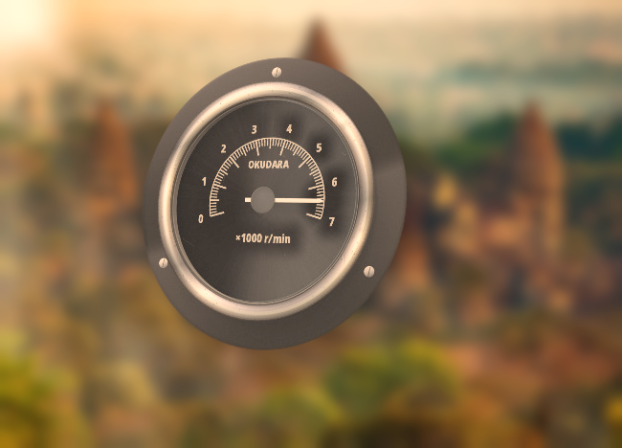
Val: 6500 rpm
